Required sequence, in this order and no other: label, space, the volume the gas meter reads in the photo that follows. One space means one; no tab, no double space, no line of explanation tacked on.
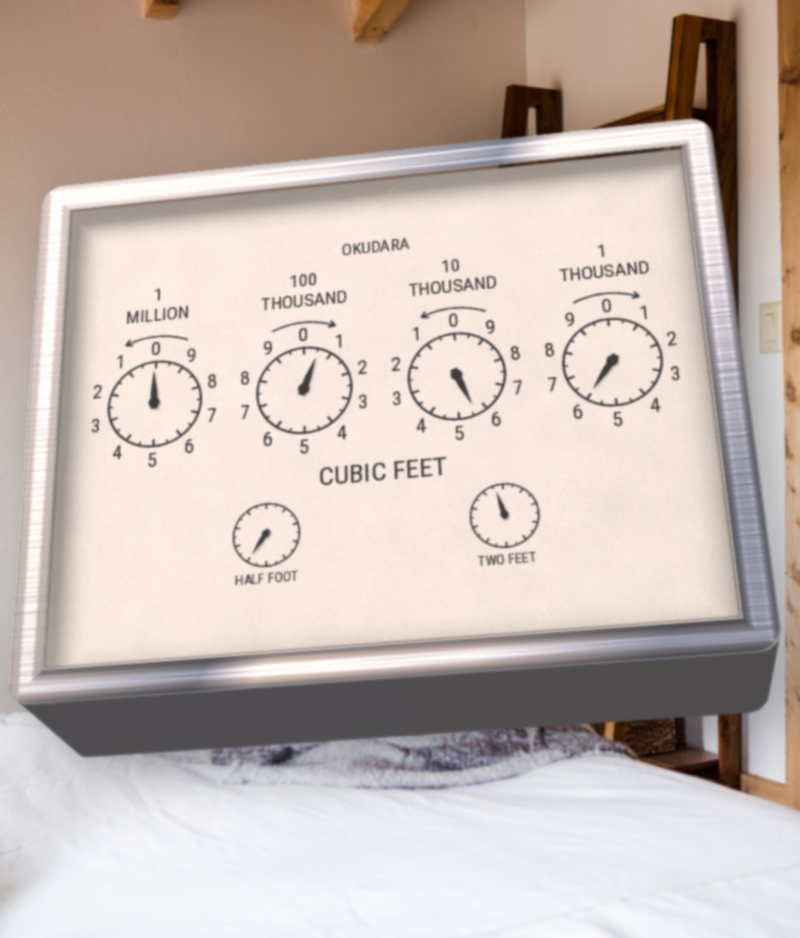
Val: 5600 ft³
